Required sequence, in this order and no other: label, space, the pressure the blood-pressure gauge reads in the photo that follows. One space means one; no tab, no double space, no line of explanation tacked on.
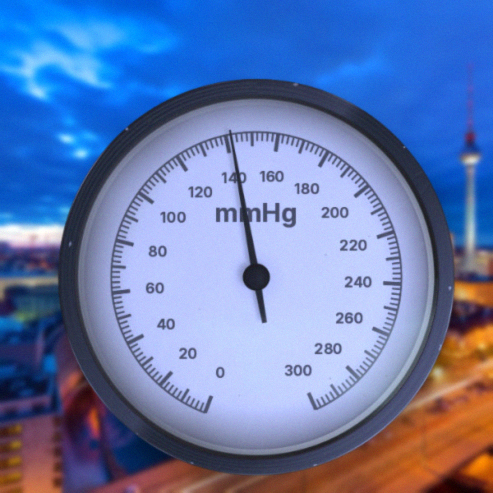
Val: 142 mmHg
